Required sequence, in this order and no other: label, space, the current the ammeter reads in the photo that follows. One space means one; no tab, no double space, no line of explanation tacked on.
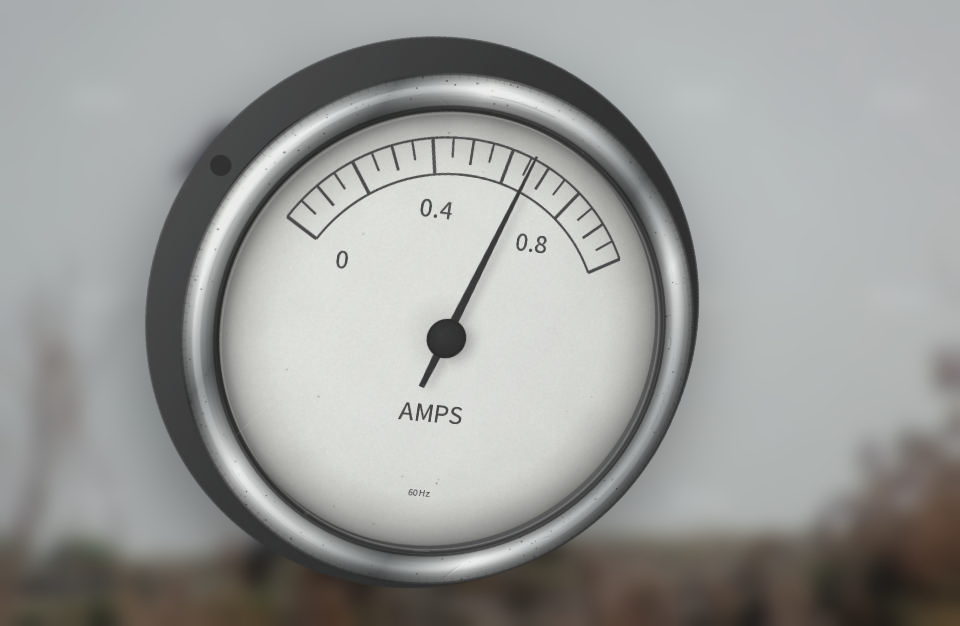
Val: 0.65 A
